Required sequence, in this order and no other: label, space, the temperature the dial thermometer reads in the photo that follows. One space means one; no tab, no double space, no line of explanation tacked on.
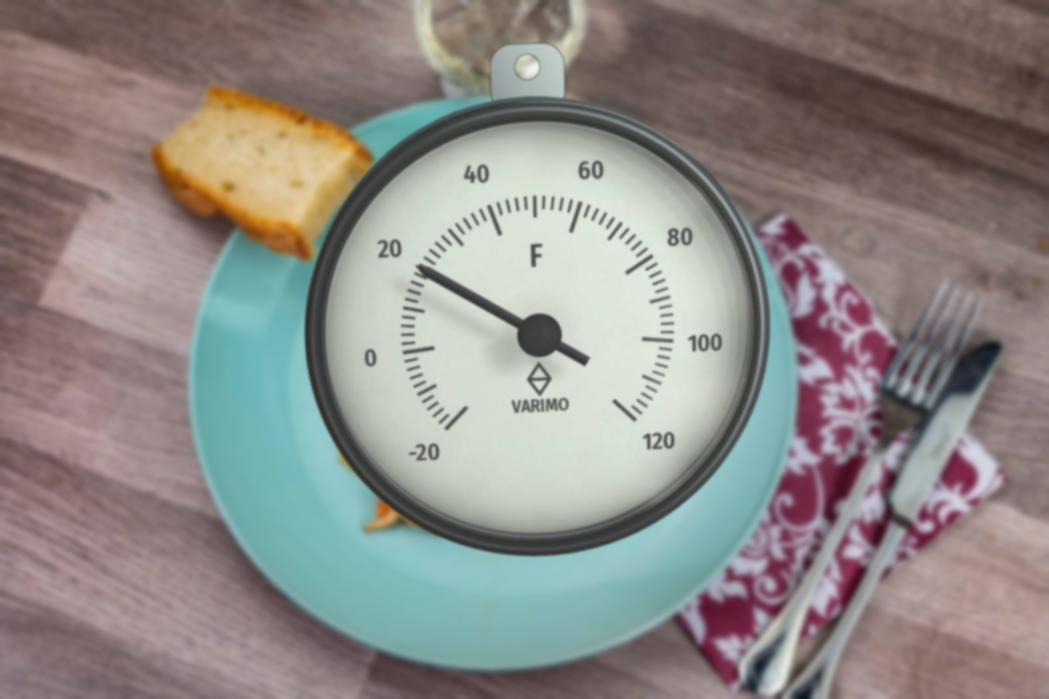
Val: 20 °F
